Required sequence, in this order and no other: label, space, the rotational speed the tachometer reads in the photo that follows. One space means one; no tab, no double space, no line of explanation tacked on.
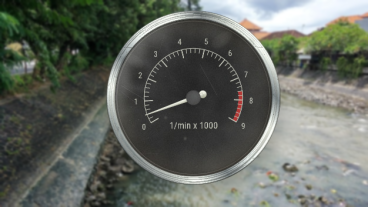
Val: 400 rpm
